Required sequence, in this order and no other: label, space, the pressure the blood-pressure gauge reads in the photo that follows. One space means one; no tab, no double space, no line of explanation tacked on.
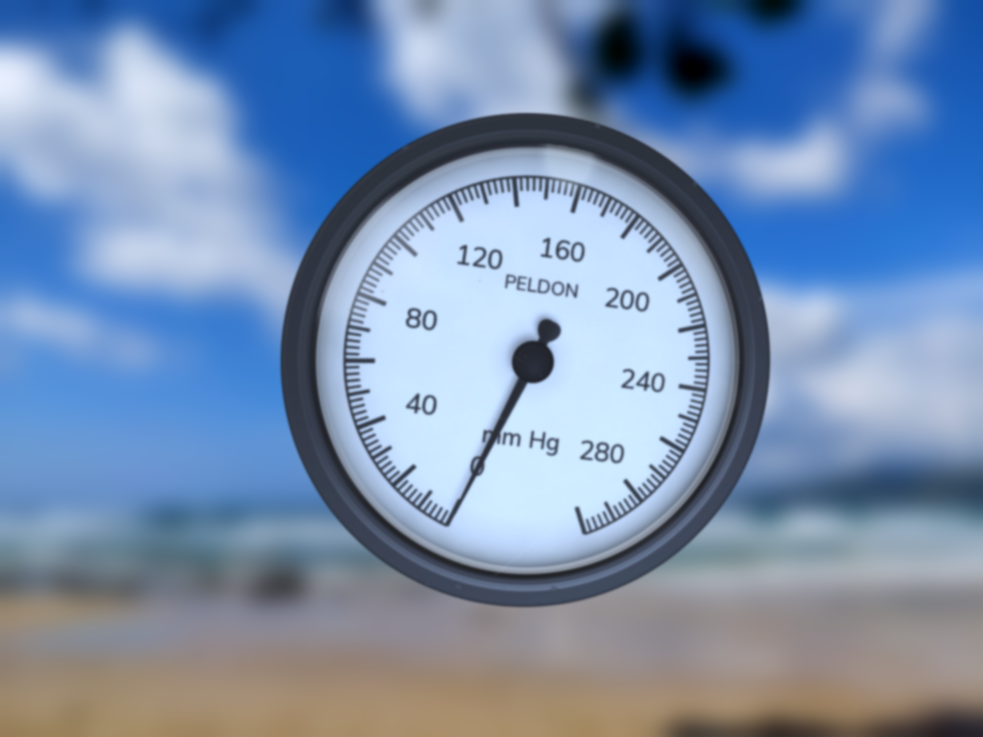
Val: 0 mmHg
